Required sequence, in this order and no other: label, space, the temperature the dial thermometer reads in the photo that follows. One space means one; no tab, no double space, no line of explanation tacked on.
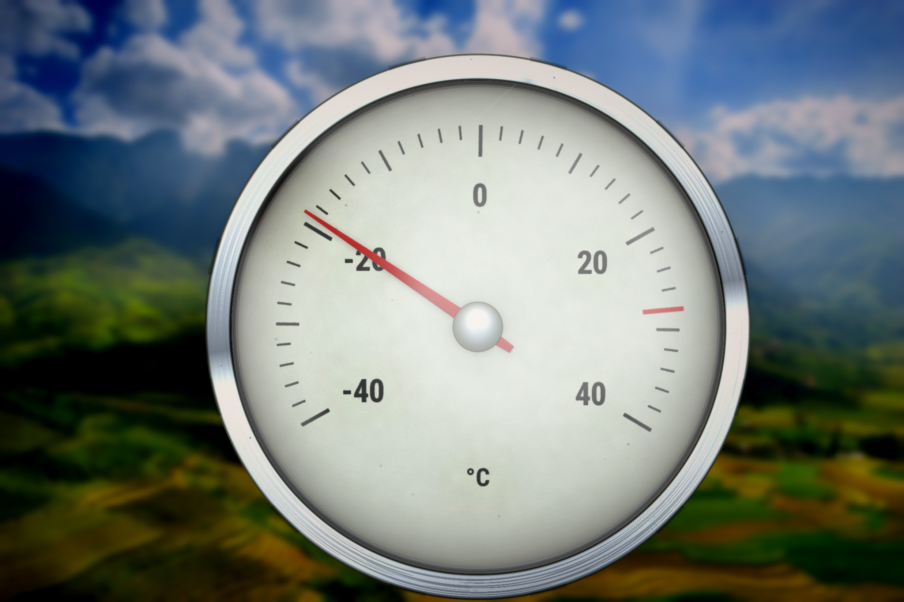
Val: -19 °C
